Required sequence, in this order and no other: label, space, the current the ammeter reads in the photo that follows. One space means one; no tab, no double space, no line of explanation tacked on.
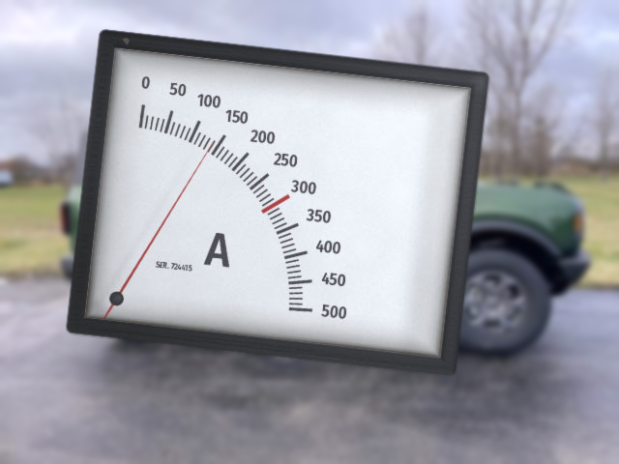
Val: 140 A
